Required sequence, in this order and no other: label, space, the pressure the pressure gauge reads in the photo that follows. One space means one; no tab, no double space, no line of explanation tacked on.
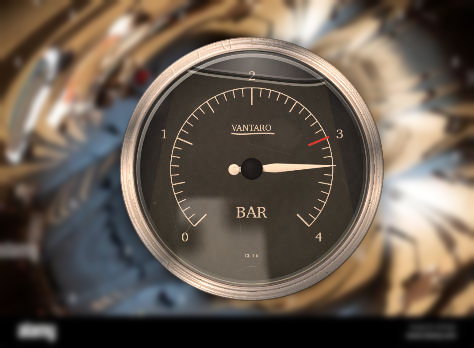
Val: 3.3 bar
